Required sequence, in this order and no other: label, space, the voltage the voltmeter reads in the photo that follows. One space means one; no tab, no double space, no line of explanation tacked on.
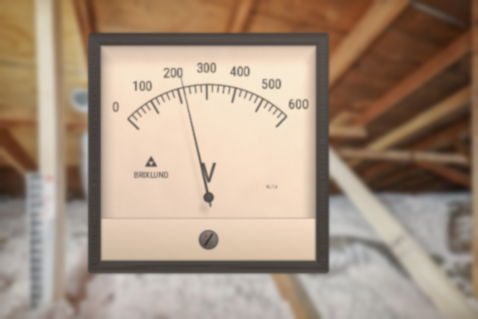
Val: 220 V
